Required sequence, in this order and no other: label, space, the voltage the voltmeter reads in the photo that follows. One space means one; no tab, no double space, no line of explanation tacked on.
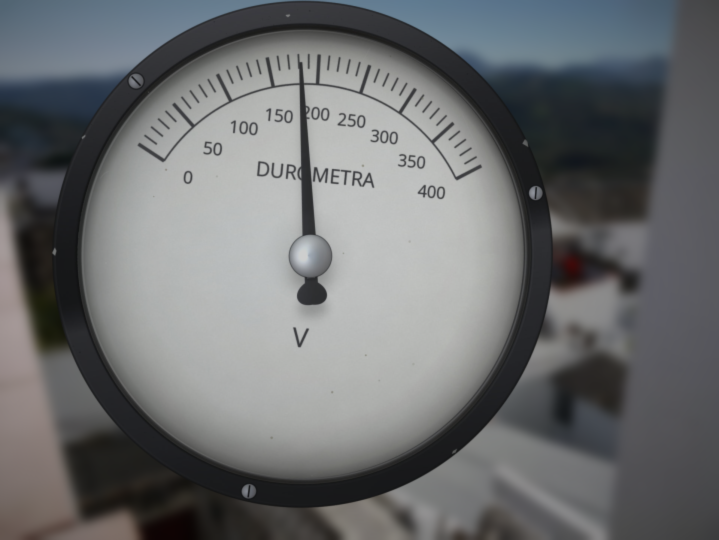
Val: 180 V
